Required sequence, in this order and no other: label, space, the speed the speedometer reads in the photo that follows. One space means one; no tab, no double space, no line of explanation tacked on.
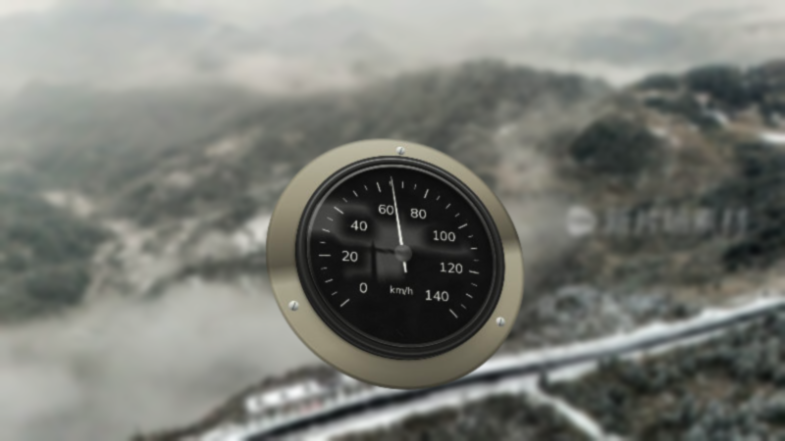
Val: 65 km/h
